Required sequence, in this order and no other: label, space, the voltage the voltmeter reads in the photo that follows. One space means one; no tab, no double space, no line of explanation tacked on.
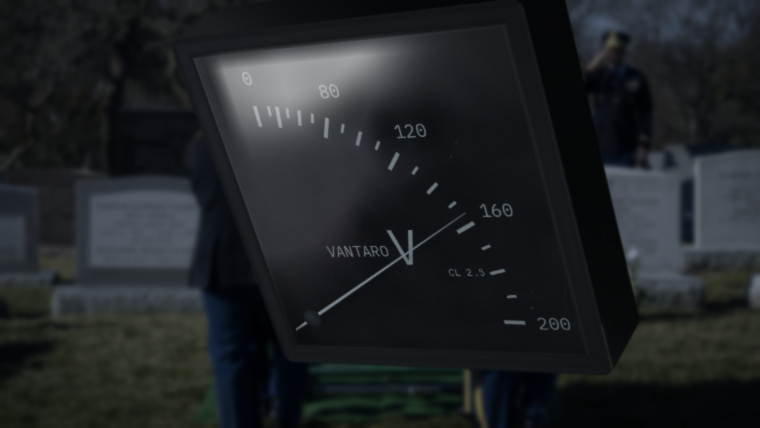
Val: 155 V
